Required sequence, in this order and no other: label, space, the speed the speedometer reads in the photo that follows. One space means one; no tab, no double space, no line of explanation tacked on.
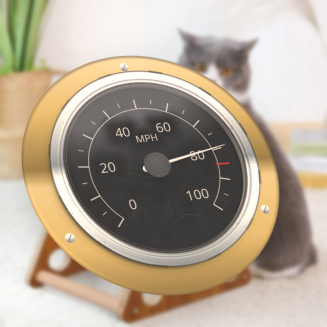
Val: 80 mph
